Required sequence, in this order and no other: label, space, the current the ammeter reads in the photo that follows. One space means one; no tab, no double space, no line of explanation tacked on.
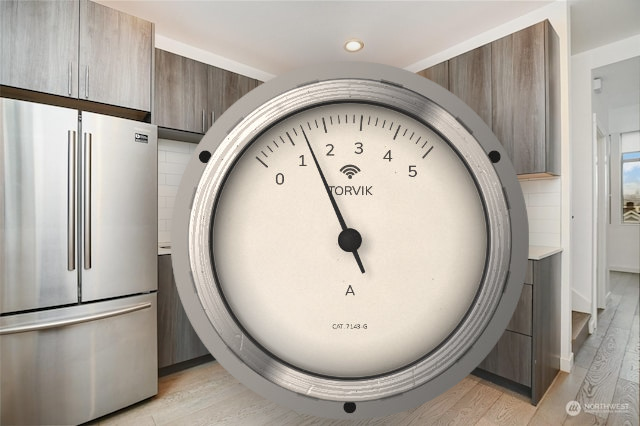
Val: 1.4 A
